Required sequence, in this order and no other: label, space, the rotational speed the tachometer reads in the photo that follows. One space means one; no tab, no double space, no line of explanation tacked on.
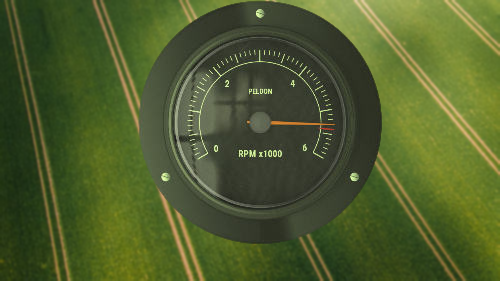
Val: 5300 rpm
